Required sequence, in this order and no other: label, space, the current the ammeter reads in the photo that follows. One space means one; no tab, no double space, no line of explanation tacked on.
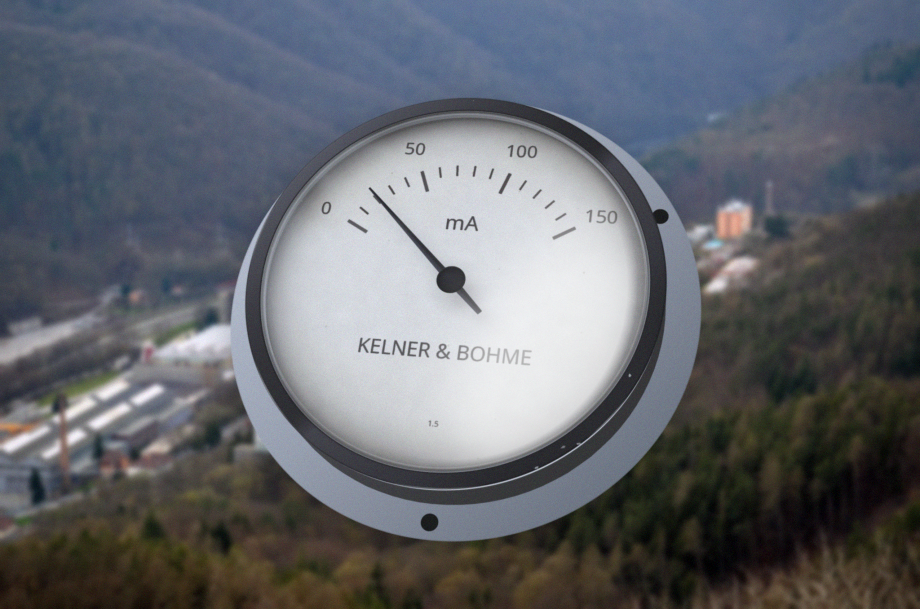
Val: 20 mA
